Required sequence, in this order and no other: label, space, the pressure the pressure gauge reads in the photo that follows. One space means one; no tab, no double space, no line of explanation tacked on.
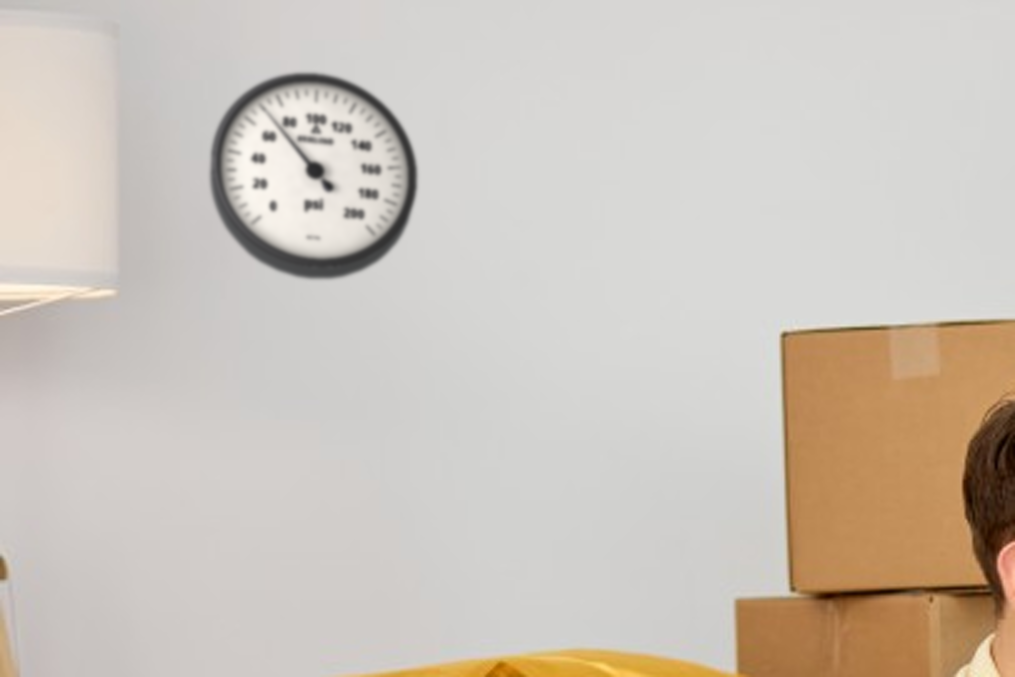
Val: 70 psi
